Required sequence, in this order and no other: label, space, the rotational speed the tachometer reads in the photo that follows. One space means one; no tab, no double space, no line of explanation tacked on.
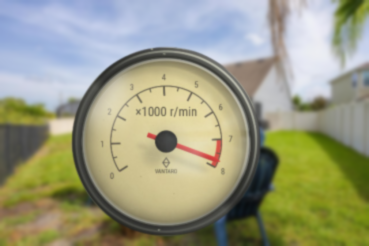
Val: 7750 rpm
